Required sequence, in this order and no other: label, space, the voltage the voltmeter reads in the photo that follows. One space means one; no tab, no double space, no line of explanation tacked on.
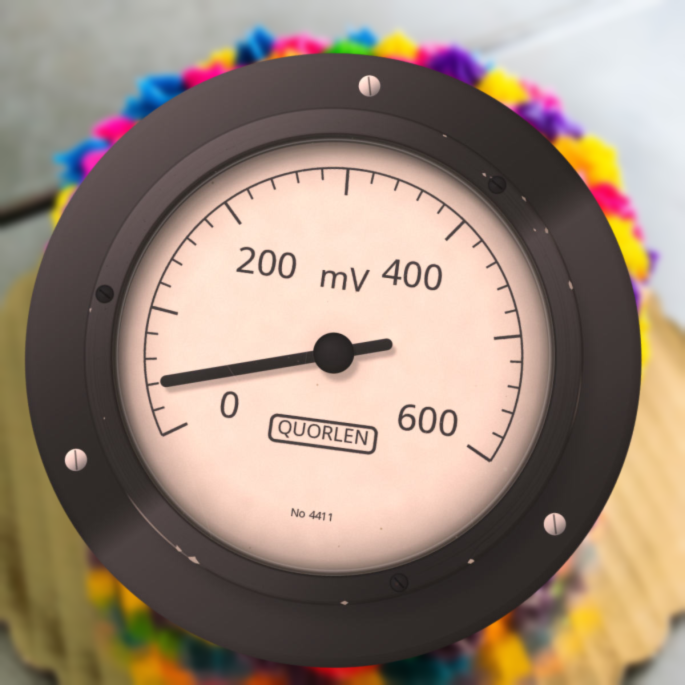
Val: 40 mV
